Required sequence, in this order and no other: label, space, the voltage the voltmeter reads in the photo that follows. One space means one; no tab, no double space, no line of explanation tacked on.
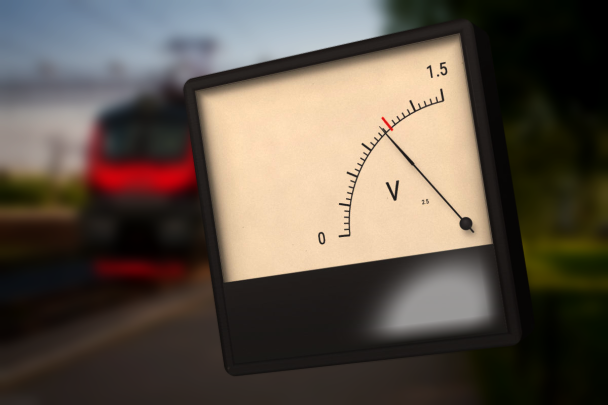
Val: 0.95 V
